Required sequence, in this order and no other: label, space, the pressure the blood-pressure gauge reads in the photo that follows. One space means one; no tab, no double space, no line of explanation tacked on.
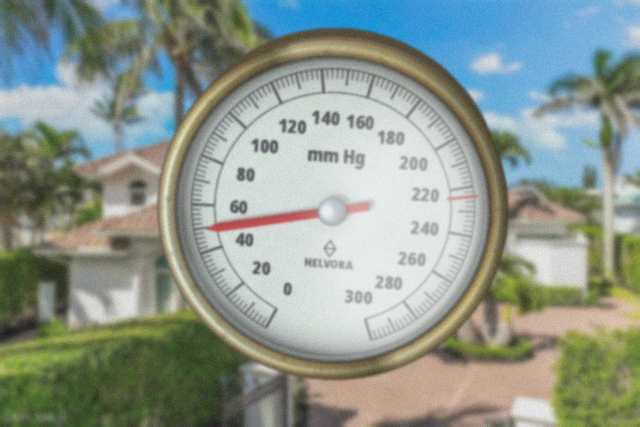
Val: 50 mmHg
